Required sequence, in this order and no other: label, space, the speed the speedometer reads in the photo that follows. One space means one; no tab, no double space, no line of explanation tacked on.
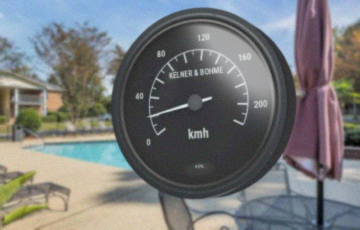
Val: 20 km/h
